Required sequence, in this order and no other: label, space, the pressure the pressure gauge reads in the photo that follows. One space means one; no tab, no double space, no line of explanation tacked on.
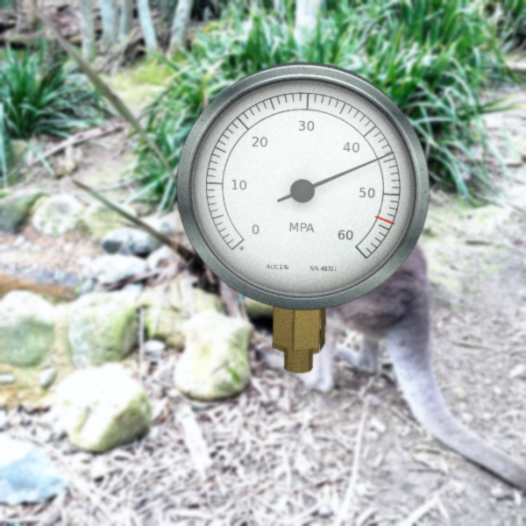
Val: 44 MPa
